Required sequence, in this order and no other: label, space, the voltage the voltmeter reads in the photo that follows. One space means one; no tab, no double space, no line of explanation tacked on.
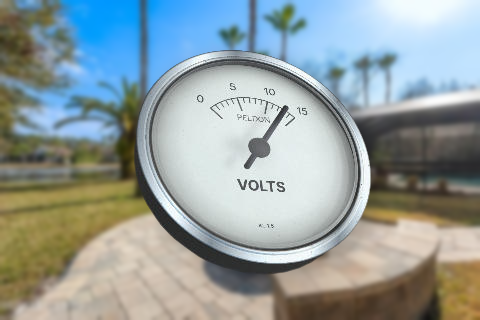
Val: 13 V
